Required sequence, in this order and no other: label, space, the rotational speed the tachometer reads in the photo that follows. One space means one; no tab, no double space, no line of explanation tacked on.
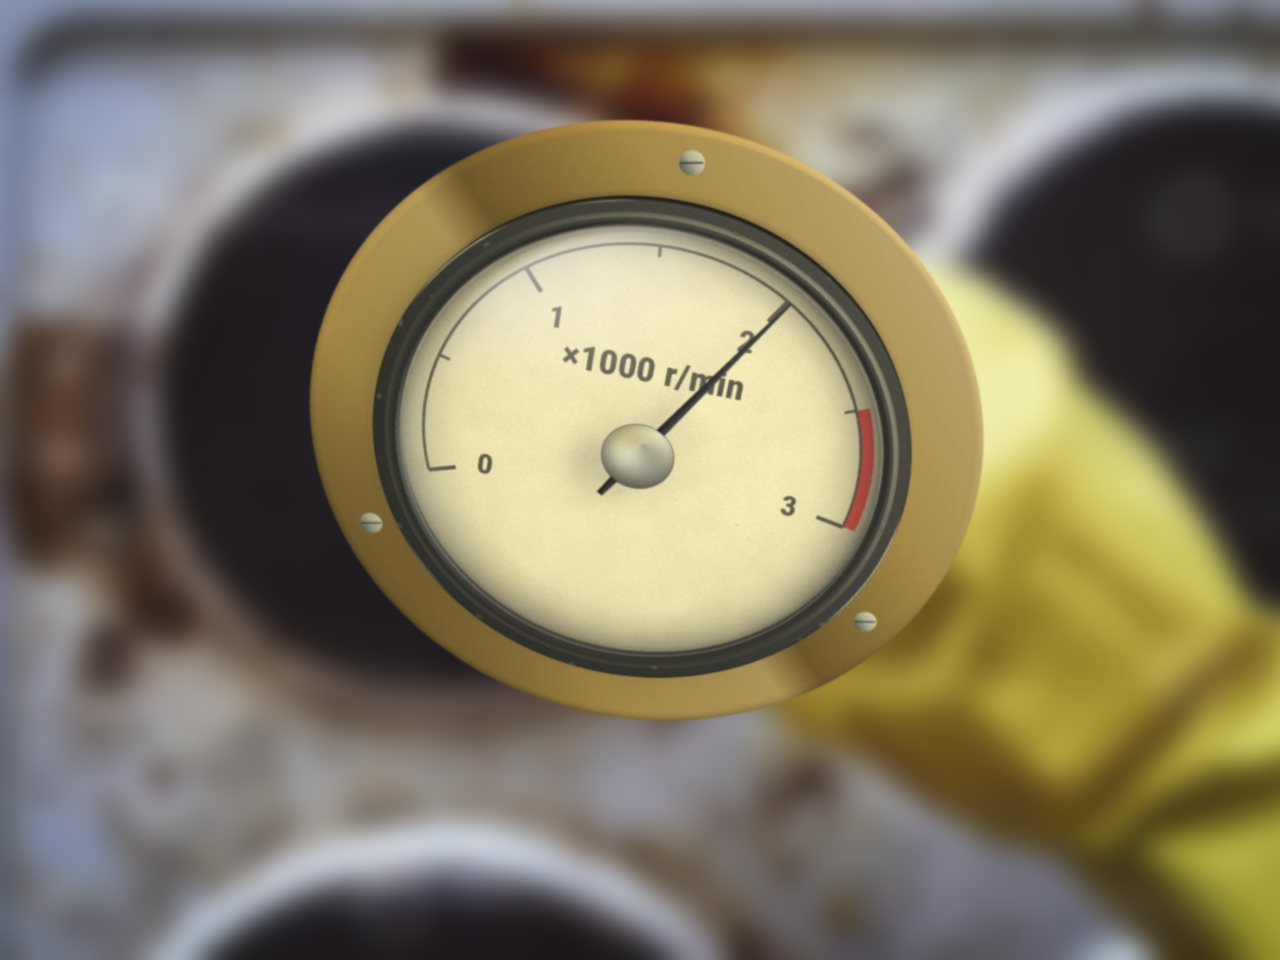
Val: 2000 rpm
